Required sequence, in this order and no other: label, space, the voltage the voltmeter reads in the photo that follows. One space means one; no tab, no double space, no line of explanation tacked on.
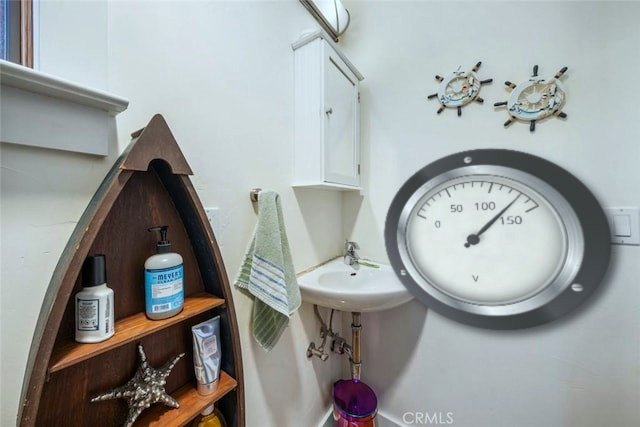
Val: 130 V
